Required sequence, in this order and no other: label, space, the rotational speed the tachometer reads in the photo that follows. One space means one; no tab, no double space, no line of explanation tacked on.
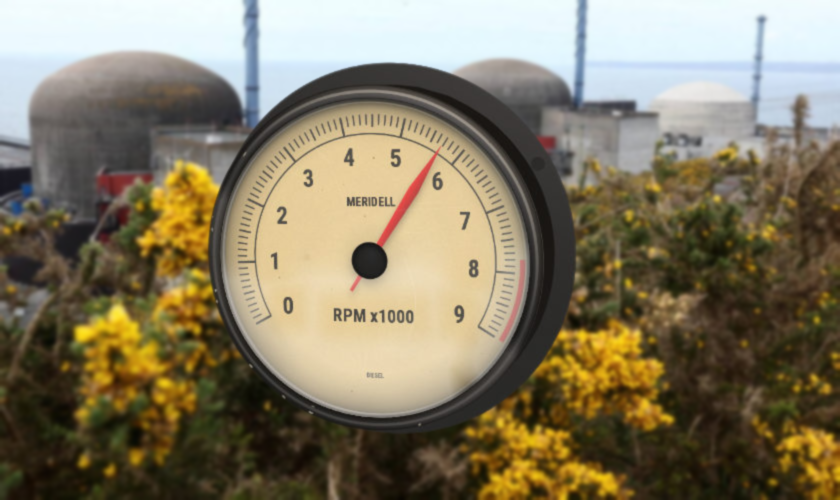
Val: 5700 rpm
